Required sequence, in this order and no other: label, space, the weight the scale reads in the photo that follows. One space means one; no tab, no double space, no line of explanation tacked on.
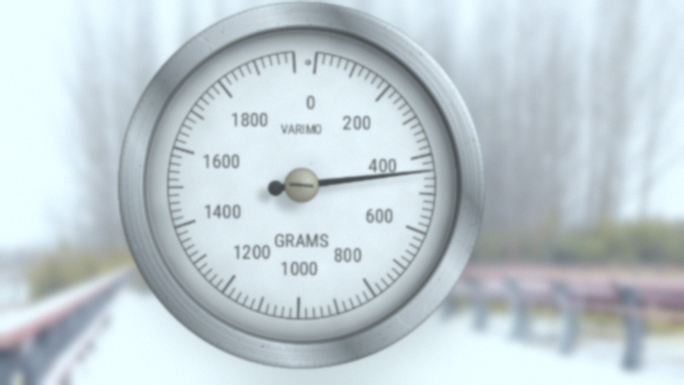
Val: 440 g
